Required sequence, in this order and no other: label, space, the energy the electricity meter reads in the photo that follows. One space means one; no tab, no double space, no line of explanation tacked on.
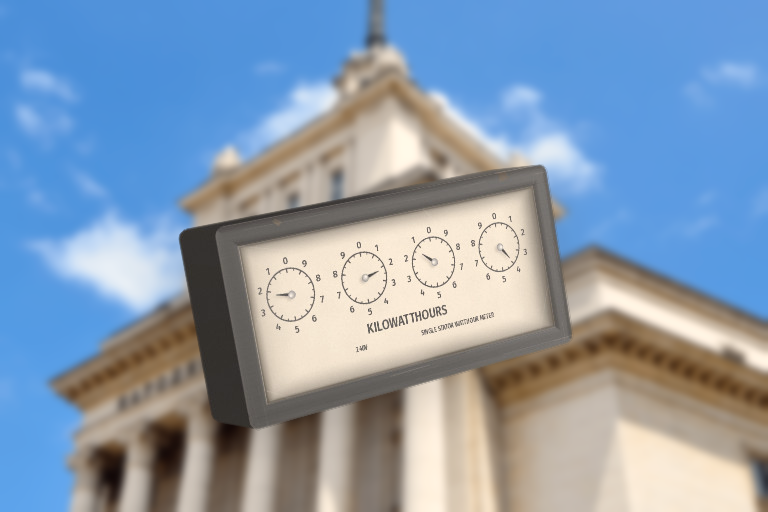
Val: 2214 kWh
